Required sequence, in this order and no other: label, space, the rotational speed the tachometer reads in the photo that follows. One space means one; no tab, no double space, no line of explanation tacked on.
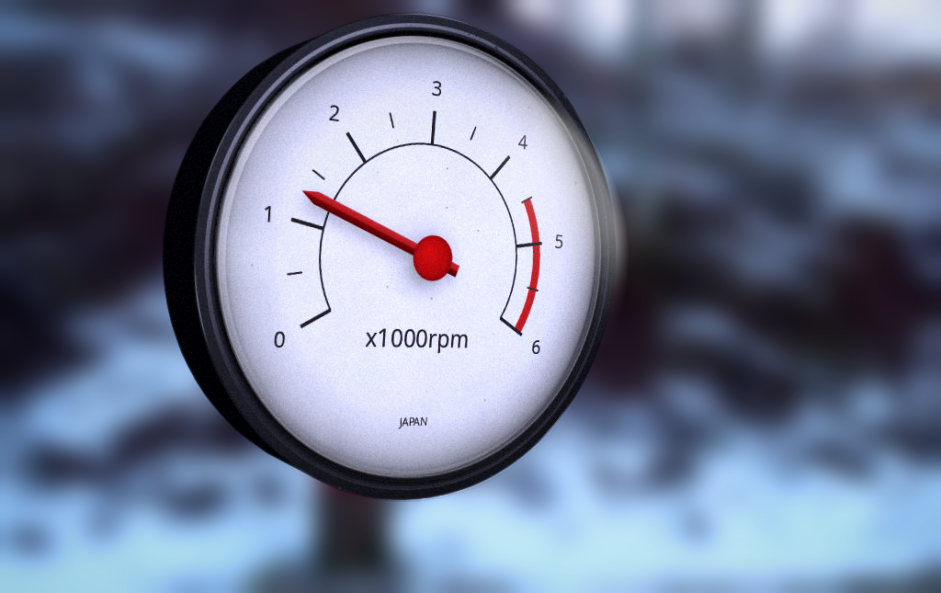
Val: 1250 rpm
